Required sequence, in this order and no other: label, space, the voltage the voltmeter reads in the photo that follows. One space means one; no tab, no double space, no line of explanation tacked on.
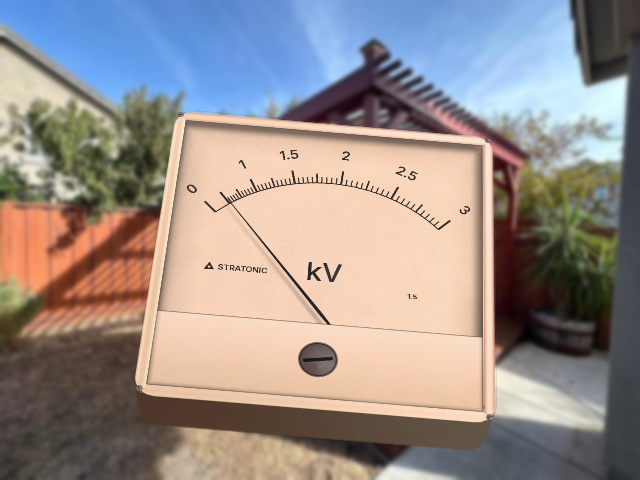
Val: 0.5 kV
